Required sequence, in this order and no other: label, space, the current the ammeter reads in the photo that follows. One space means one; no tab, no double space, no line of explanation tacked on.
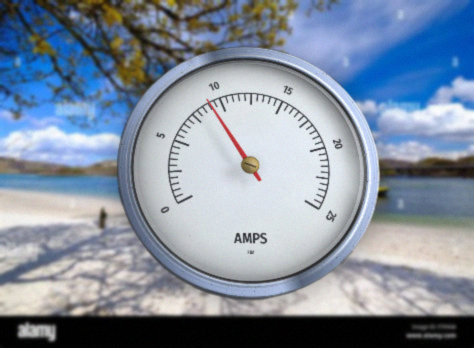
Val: 9 A
